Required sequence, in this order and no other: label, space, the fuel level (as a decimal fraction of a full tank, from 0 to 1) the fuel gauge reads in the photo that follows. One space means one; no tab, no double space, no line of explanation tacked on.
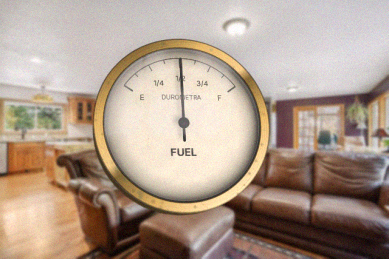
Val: 0.5
